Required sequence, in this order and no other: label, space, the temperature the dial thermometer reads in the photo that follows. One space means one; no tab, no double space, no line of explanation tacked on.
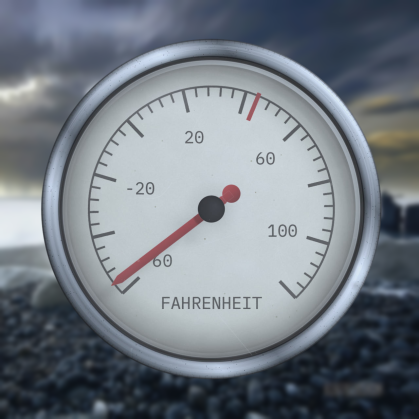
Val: -56 °F
